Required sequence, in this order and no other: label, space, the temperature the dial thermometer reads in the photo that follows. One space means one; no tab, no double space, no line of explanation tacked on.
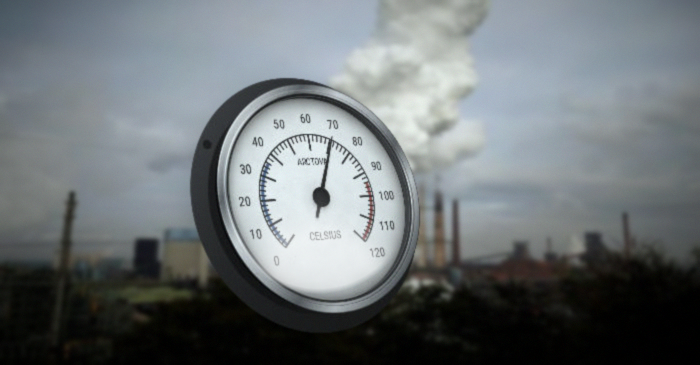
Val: 70 °C
